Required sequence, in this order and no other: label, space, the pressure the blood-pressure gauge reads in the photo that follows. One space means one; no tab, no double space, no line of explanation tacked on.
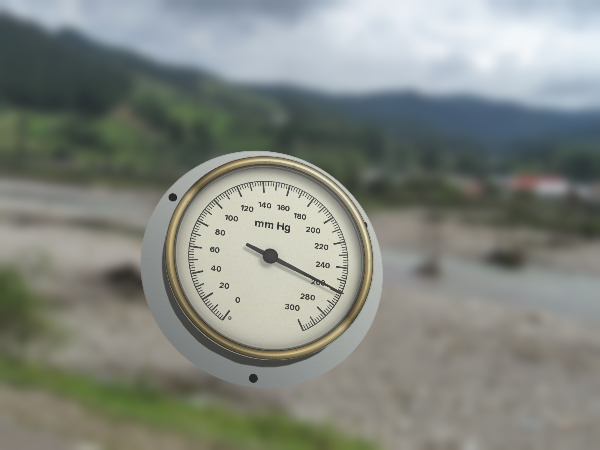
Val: 260 mmHg
